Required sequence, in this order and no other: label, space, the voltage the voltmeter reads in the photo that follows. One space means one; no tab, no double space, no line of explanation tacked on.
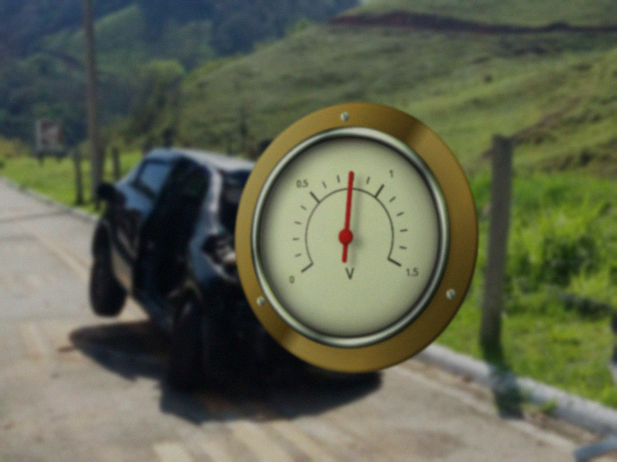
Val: 0.8 V
